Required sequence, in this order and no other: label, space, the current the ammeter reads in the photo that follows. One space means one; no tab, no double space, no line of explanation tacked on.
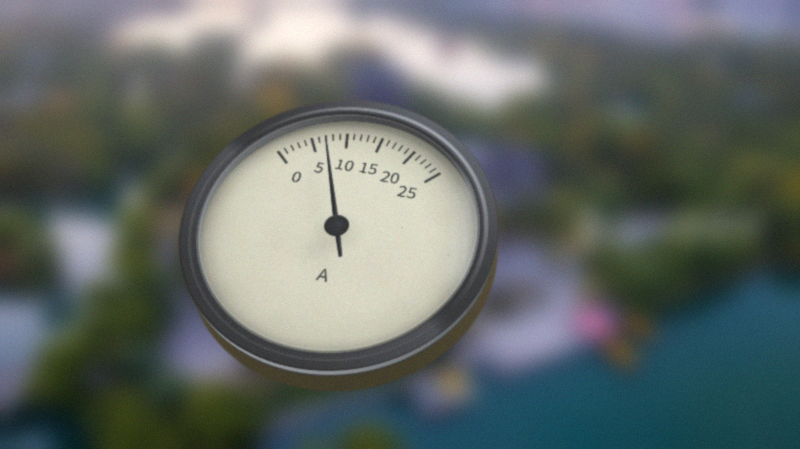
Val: 7 A
